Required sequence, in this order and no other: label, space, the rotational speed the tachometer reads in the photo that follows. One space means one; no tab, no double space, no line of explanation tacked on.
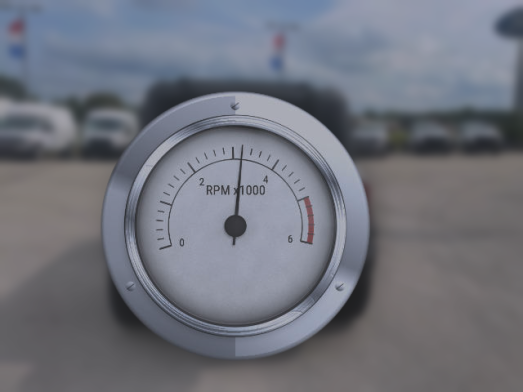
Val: 3200 rpm
